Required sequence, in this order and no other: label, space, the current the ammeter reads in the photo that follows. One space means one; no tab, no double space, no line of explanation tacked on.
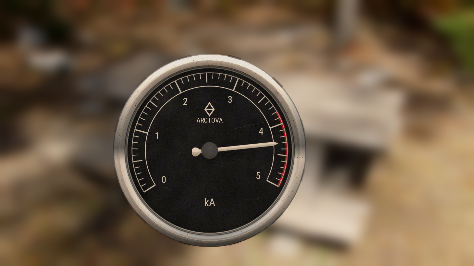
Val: 4.3 kA
